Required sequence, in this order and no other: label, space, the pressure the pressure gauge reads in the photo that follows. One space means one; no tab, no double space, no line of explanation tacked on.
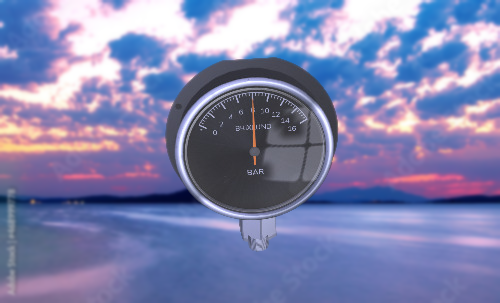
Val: 8 bar
